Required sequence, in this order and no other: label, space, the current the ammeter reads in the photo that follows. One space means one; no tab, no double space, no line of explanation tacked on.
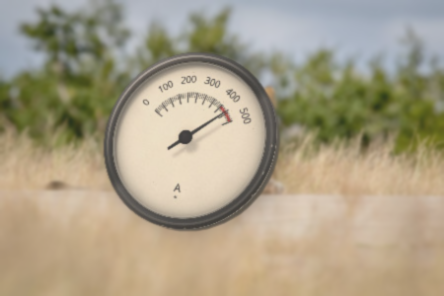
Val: 450 A
